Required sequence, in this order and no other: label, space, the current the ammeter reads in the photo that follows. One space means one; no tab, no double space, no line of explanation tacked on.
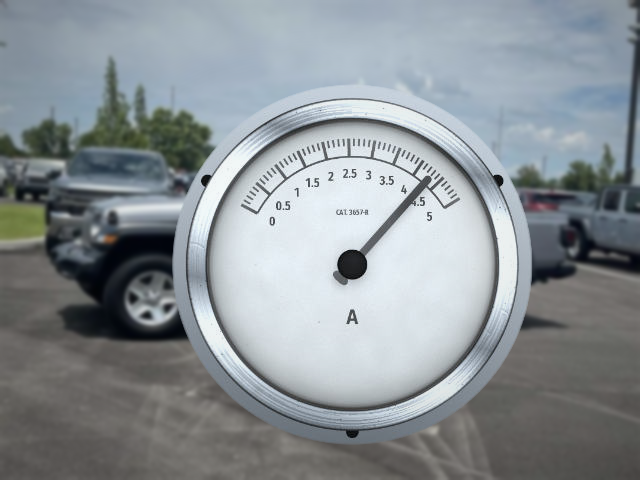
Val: 4.3 A
